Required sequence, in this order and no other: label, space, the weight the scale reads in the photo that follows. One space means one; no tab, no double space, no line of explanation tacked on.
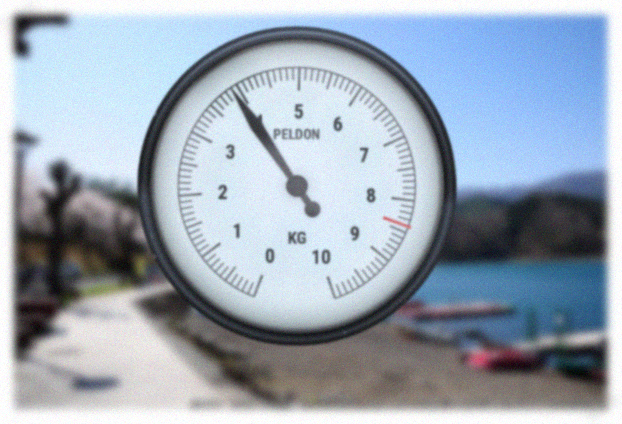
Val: 3.9 kg
